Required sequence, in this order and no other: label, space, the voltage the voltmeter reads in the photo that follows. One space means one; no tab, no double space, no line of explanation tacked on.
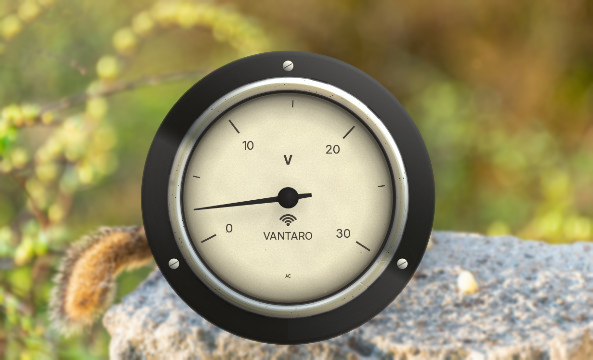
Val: 2.5 V
